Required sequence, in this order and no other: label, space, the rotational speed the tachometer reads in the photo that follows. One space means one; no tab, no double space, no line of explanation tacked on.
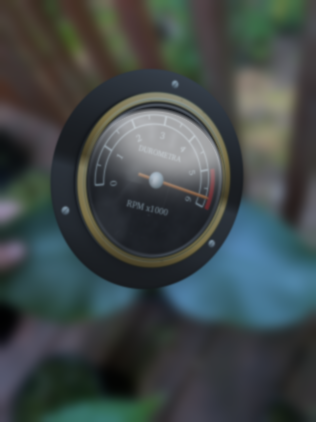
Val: 5750 rpm
